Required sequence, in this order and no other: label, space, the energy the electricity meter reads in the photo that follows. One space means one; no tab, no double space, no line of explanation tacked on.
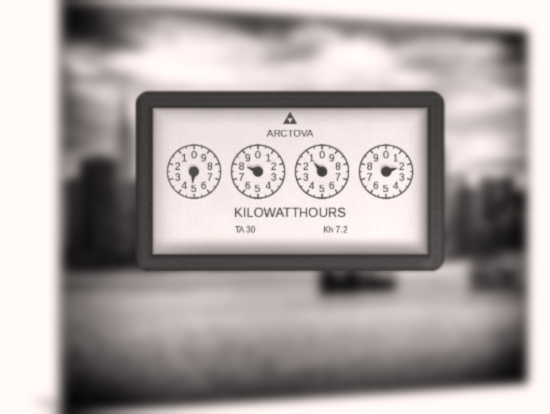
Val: 4812 kWh
